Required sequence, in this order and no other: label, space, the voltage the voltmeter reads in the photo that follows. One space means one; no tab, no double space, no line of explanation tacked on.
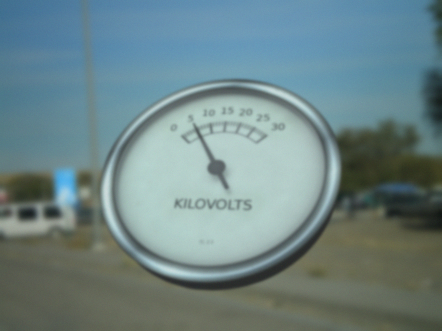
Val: 5 kV
